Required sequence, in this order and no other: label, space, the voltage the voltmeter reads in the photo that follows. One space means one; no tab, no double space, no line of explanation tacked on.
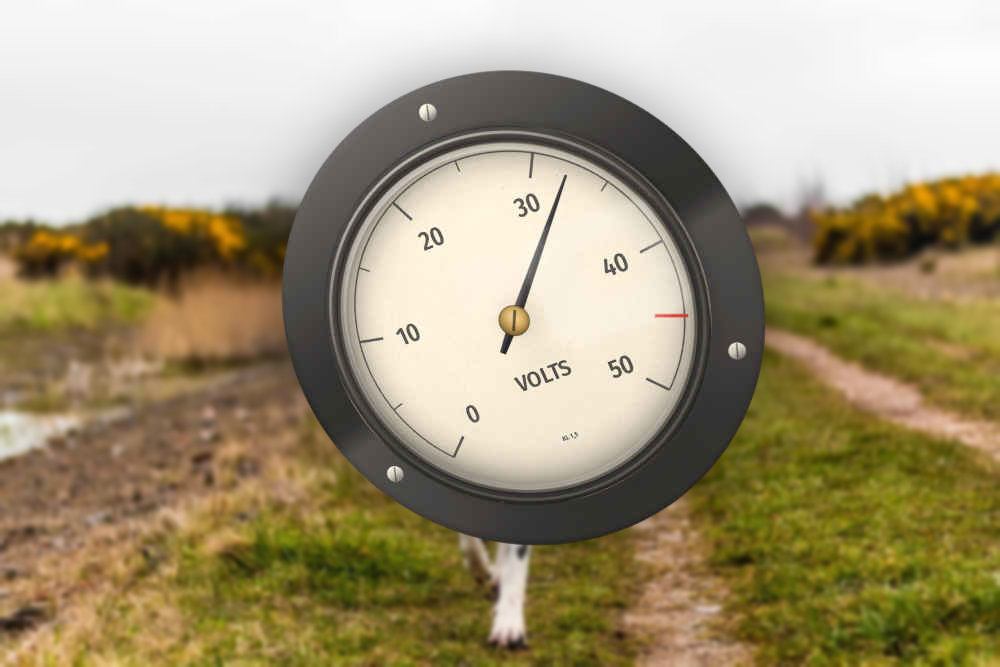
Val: 32.5 V
